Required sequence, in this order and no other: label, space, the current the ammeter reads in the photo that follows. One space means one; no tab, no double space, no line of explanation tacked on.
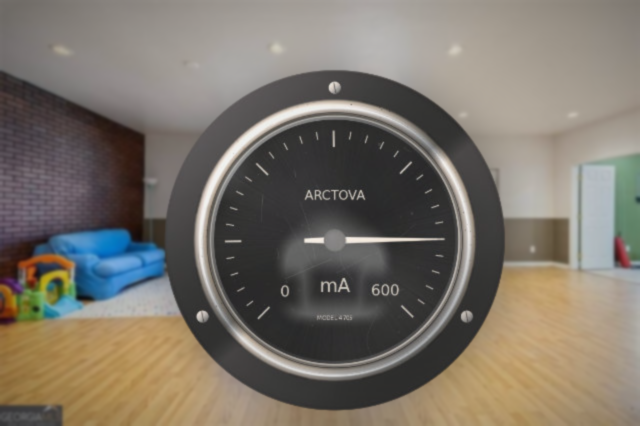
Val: 500 mA
